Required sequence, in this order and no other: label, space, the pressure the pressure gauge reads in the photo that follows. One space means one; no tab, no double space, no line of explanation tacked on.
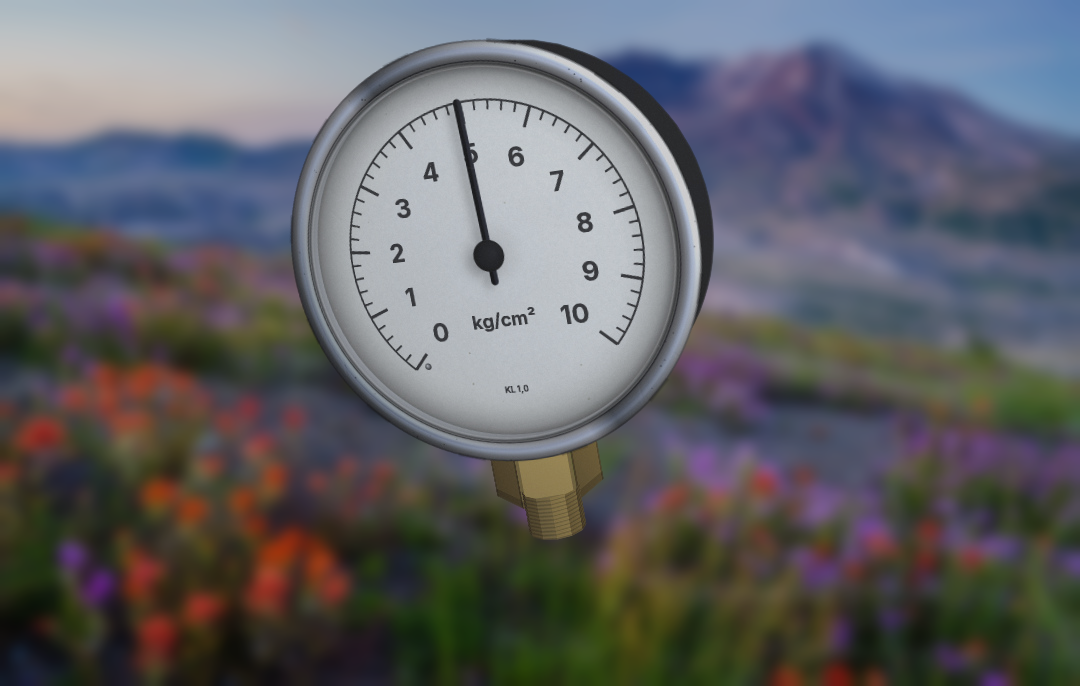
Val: 5 kg/cm²
